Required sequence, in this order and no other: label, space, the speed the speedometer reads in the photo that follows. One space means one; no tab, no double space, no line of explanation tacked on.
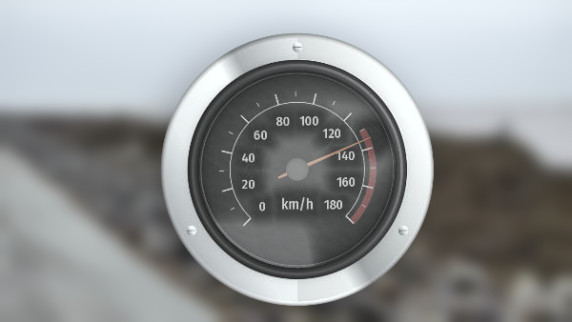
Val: 135 km/h
